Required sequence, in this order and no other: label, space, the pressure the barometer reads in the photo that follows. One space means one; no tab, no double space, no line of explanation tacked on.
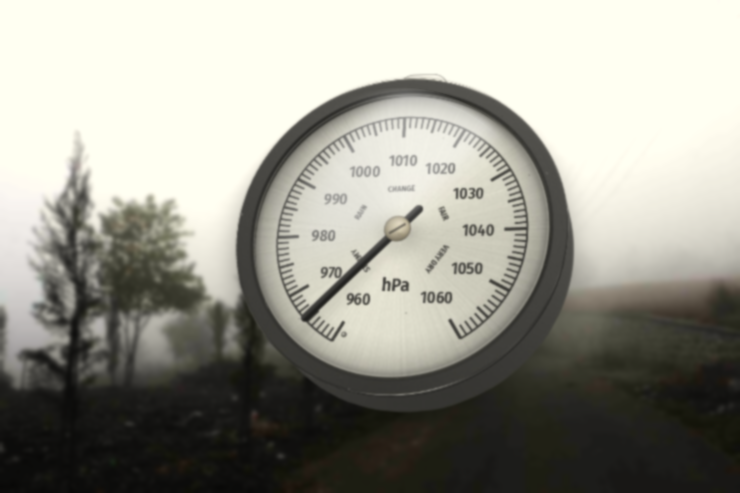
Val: 965 hPa
